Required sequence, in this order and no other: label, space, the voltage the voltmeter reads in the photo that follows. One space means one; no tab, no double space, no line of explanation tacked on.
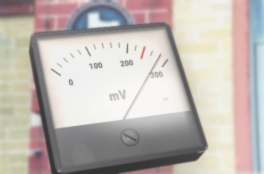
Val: 280 mV
